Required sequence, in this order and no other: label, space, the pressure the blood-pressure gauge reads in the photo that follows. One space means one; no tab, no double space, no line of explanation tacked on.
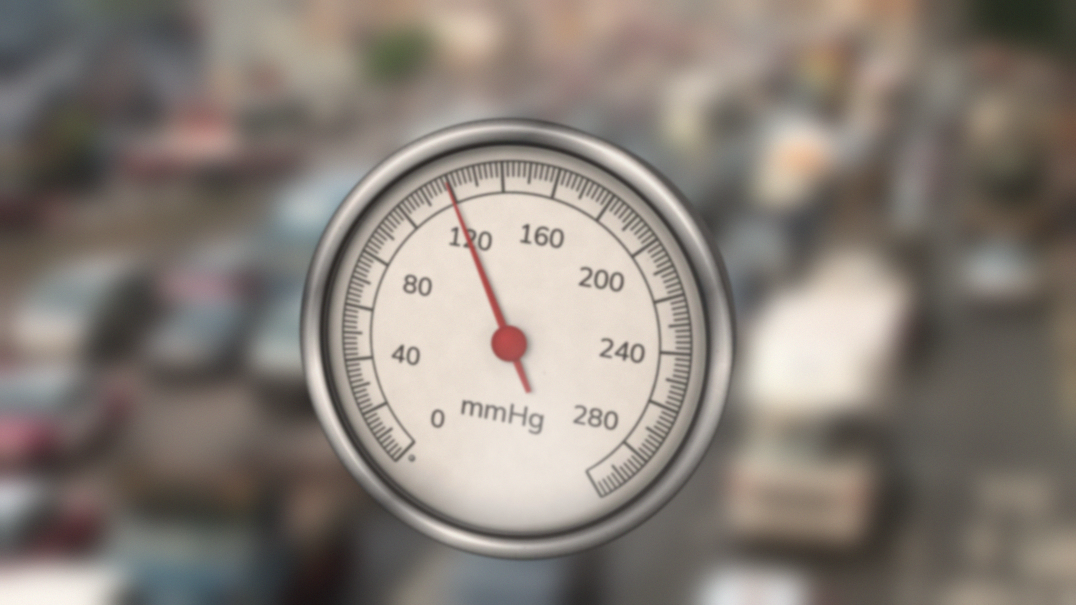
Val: 120 mmHg
